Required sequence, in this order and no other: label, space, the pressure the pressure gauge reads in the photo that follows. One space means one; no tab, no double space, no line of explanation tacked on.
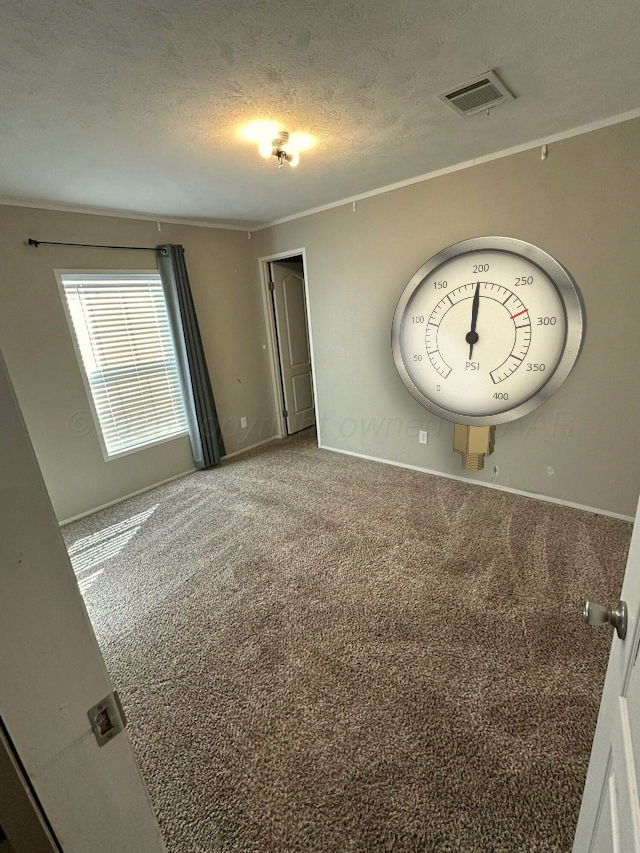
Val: 200 psi
